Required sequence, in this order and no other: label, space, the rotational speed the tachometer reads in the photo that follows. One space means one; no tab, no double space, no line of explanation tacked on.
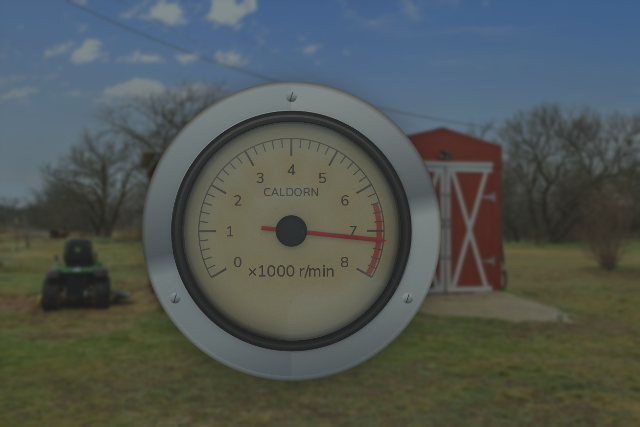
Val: 7200 rpm
